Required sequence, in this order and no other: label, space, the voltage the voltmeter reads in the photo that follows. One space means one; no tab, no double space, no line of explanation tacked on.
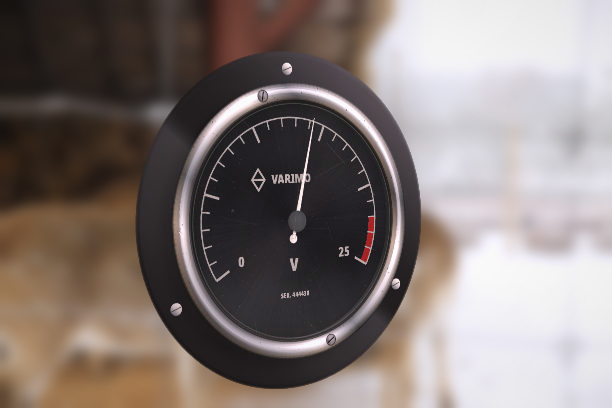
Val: 14 V
